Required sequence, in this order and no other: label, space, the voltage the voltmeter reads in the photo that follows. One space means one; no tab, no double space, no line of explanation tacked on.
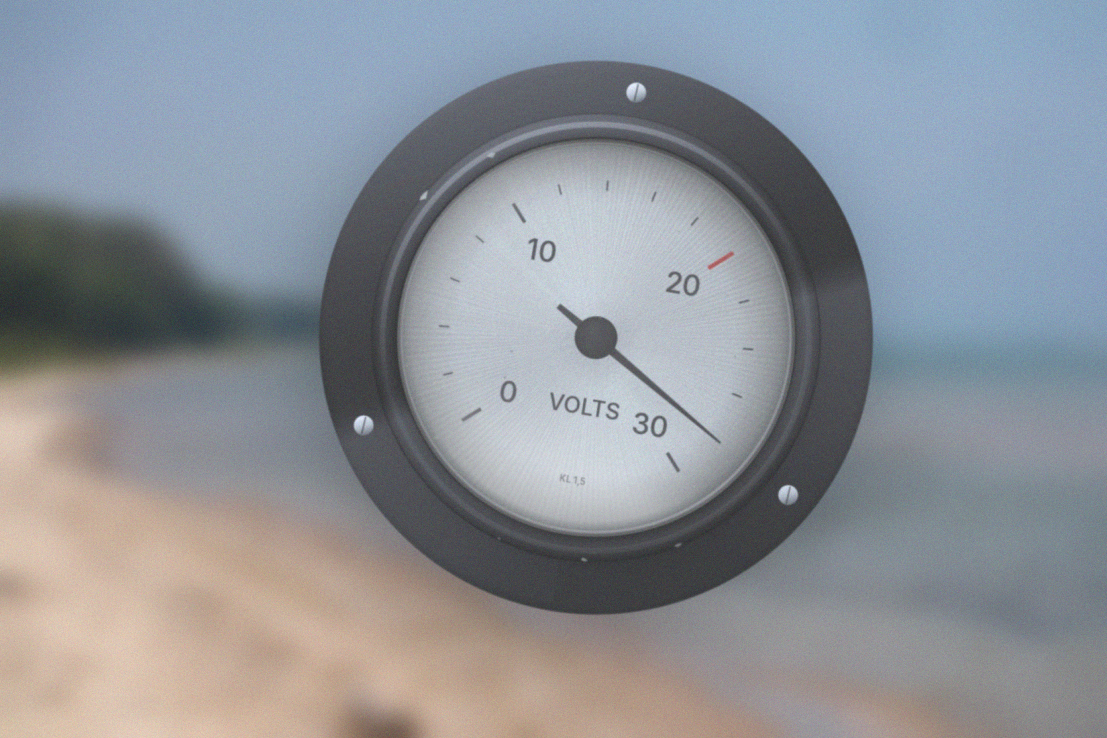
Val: 28 V
